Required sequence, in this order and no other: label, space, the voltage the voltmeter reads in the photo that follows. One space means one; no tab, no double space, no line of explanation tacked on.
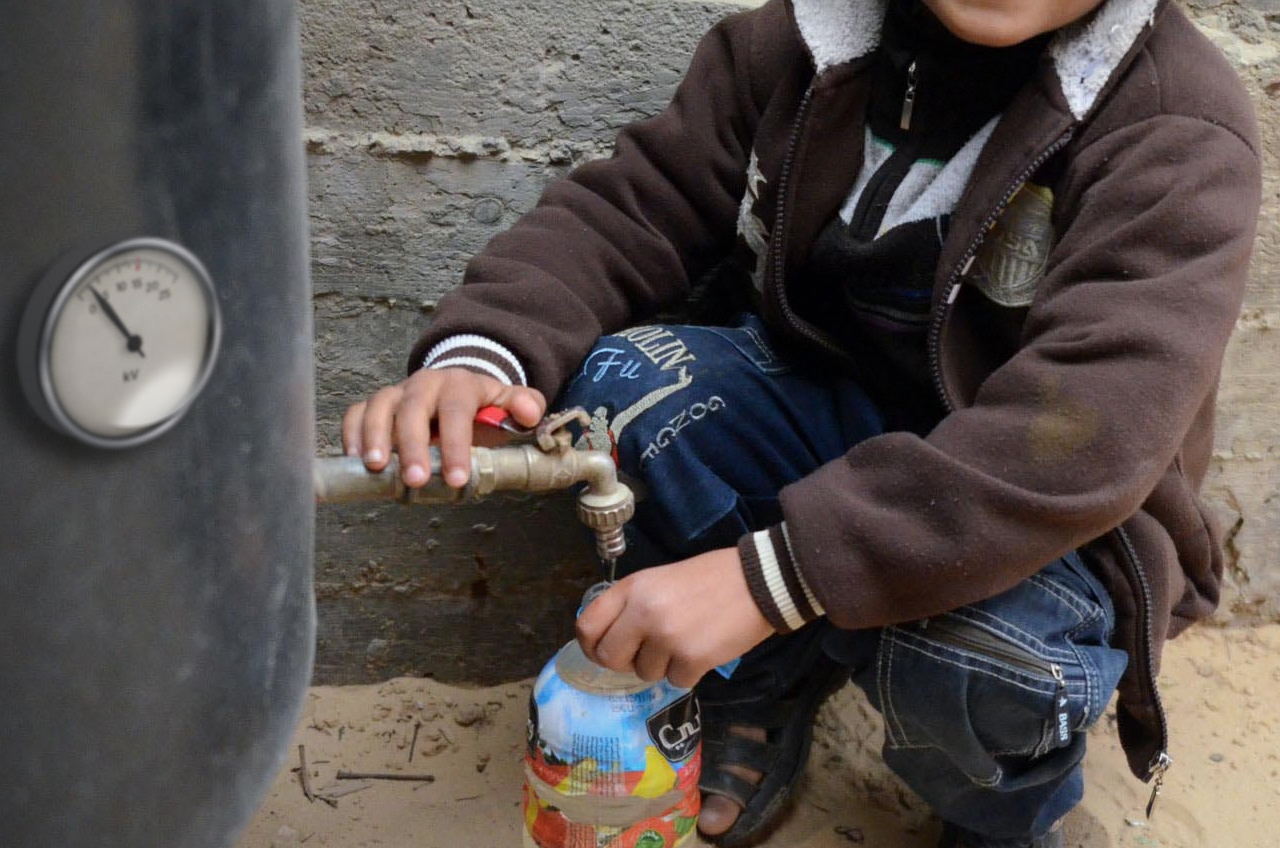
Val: 2.5 kV
